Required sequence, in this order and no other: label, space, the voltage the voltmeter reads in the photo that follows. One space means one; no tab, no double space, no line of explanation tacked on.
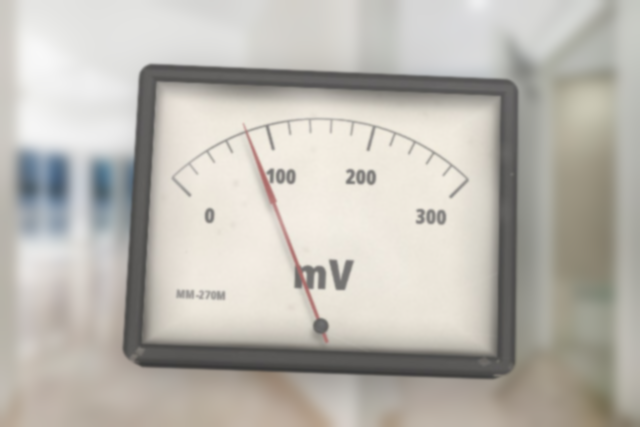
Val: 80 mV
